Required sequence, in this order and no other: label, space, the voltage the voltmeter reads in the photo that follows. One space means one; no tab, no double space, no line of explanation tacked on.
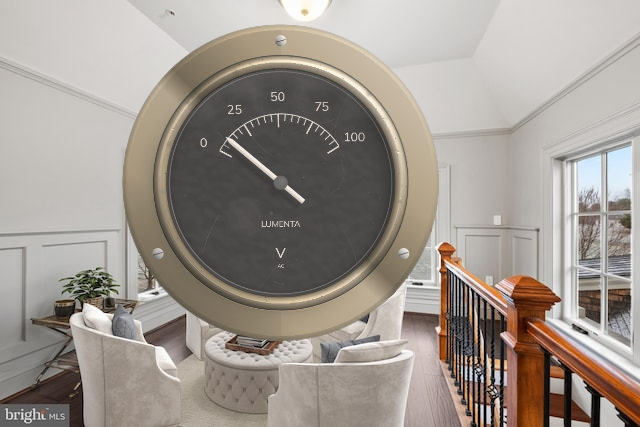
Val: 10 V
